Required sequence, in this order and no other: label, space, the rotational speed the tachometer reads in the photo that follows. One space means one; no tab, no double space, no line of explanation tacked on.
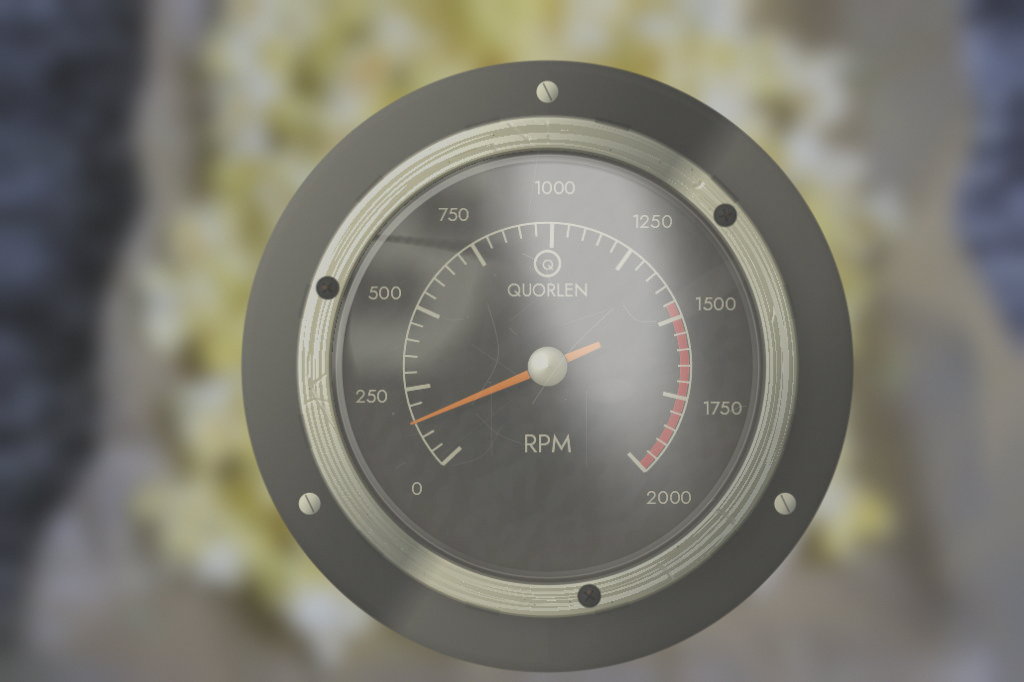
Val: 150 rpm
